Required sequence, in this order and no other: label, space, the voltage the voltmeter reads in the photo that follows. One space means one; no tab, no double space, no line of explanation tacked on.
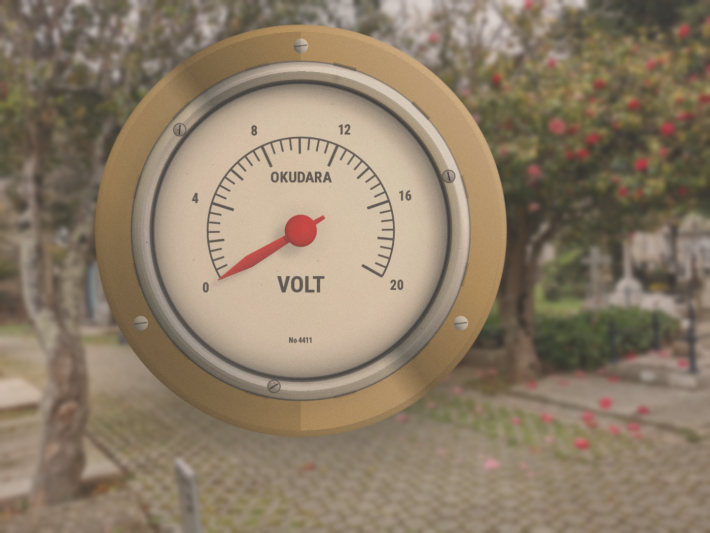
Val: 0 V
